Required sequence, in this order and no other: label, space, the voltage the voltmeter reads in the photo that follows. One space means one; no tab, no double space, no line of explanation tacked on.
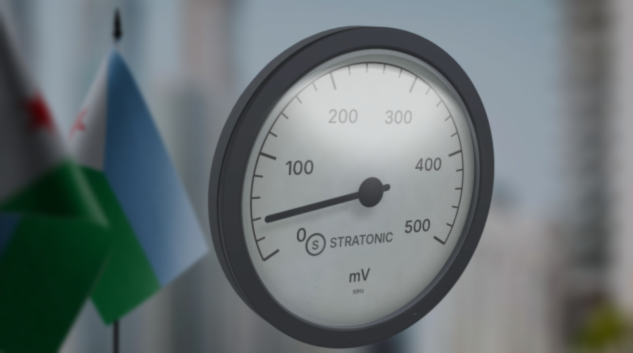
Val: 40 mV
